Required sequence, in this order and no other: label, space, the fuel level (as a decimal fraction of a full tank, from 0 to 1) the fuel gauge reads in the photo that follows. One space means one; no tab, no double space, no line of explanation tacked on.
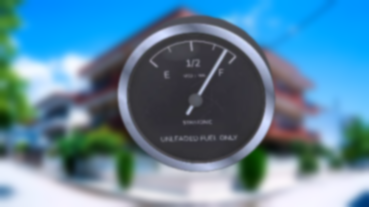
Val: 0.875
